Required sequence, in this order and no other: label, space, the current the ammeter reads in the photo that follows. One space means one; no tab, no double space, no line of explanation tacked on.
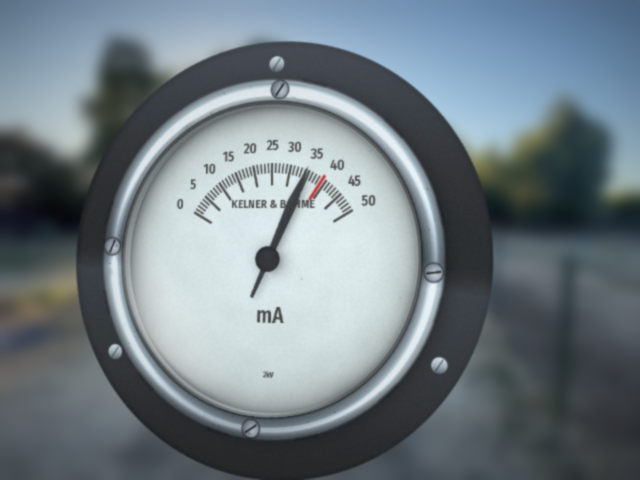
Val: 35 mA
